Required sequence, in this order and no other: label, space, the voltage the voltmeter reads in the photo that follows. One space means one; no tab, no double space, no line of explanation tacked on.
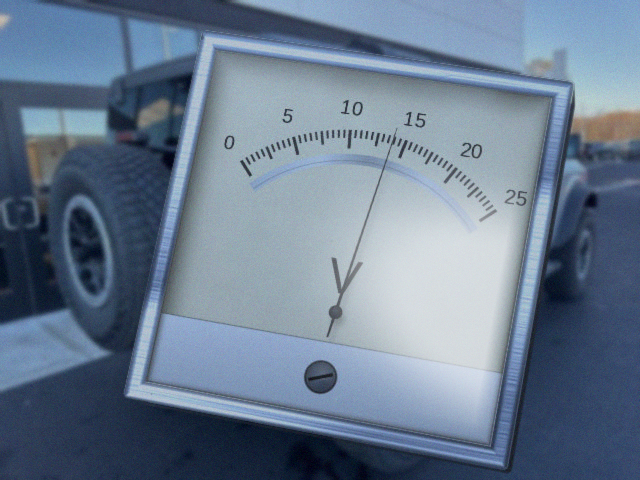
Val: 14 V
